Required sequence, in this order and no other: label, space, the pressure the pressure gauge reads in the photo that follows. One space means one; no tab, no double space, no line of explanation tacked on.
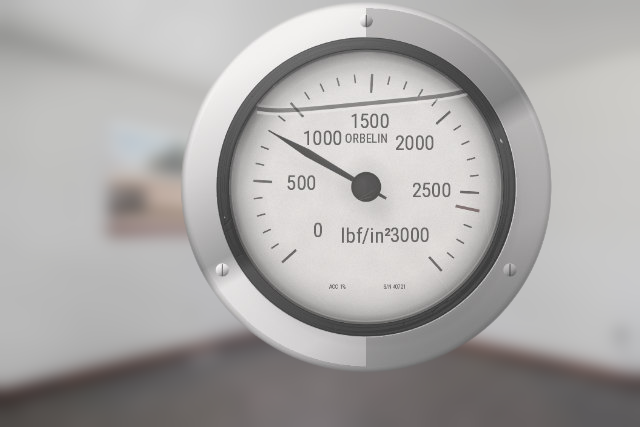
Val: 800 psi
